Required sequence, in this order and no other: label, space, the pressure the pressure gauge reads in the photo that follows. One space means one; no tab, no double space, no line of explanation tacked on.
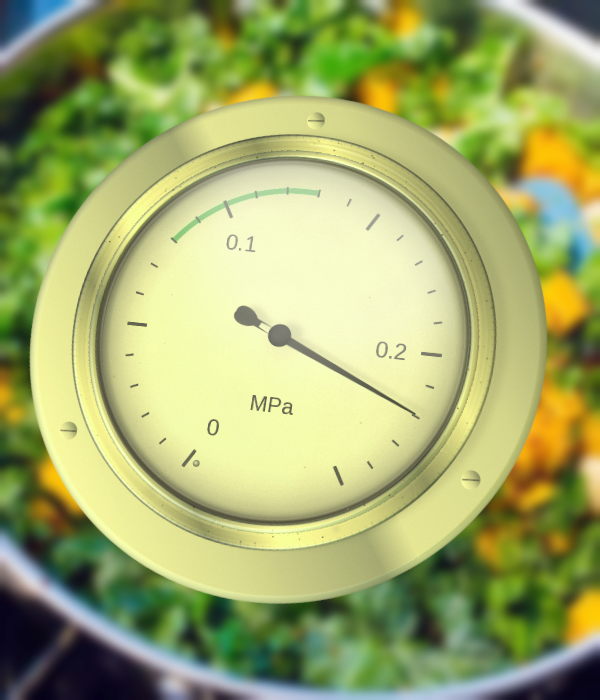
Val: 0.22 MPa
